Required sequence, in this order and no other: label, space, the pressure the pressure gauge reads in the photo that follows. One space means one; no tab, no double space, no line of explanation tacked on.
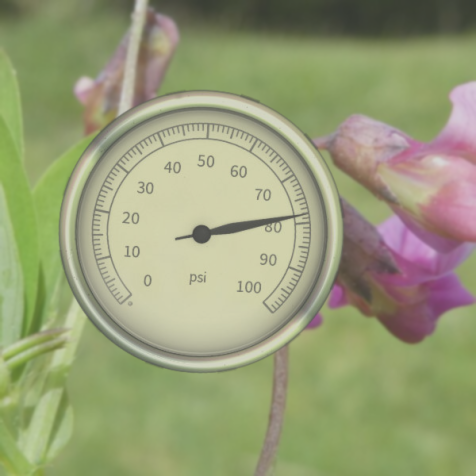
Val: 78 psi
